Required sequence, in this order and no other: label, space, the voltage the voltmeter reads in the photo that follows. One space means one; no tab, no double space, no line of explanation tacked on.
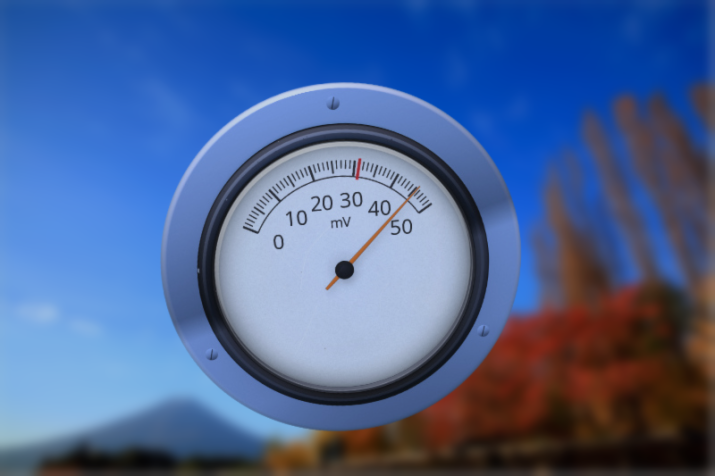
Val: 45 mV
